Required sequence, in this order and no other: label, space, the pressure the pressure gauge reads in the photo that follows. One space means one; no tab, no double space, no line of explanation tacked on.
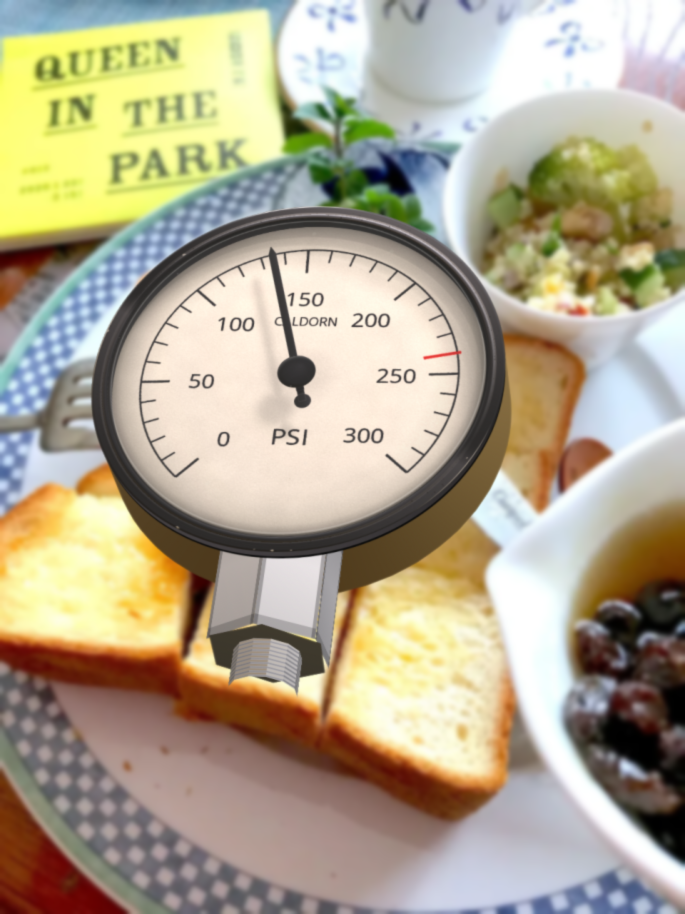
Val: 135 psi
